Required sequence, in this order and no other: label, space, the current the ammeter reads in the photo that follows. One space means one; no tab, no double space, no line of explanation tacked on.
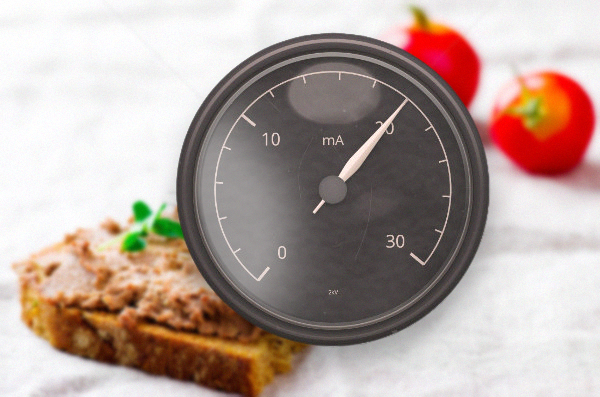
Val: 20 mA
